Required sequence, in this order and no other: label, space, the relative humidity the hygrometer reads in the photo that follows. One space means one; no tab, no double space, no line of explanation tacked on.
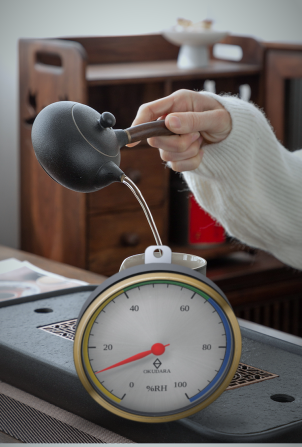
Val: 12 %
